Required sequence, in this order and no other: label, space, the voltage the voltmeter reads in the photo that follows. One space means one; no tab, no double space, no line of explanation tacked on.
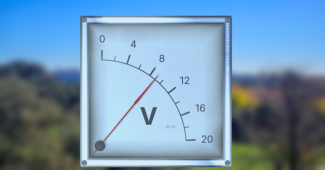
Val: 9 V
